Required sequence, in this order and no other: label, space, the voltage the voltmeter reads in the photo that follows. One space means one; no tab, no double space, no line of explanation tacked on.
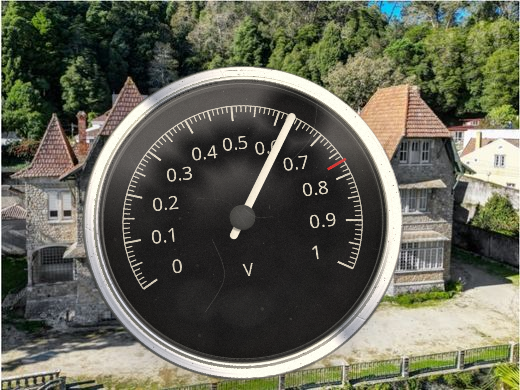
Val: 0.63 V
